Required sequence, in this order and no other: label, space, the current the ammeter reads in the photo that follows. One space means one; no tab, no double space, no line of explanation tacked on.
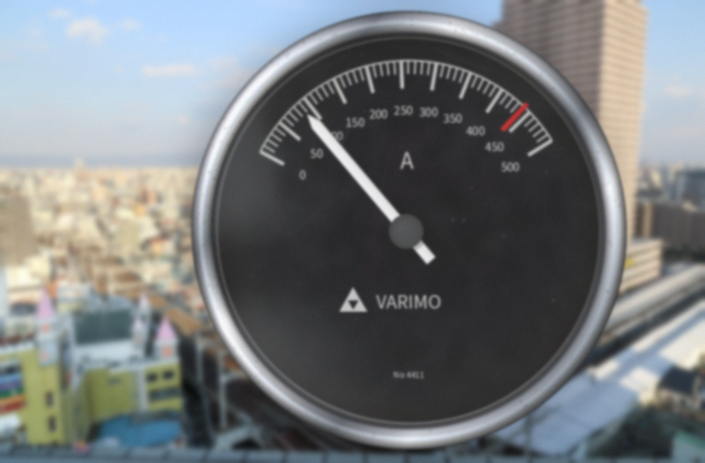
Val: 90 A
